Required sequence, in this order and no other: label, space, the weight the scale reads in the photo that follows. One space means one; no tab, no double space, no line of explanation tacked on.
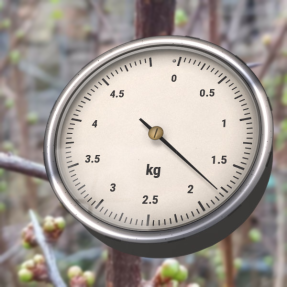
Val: 1.8 kg
